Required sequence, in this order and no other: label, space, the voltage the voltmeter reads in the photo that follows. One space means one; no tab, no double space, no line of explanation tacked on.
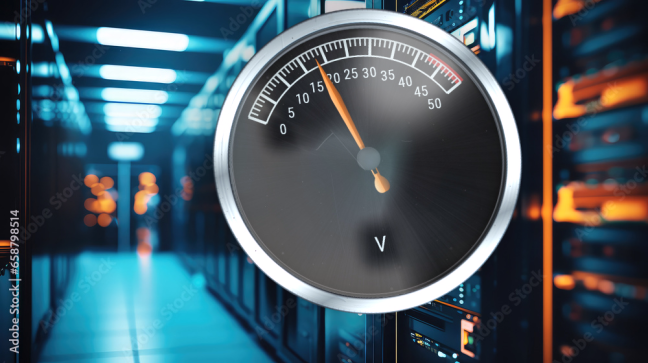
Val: 18 V
